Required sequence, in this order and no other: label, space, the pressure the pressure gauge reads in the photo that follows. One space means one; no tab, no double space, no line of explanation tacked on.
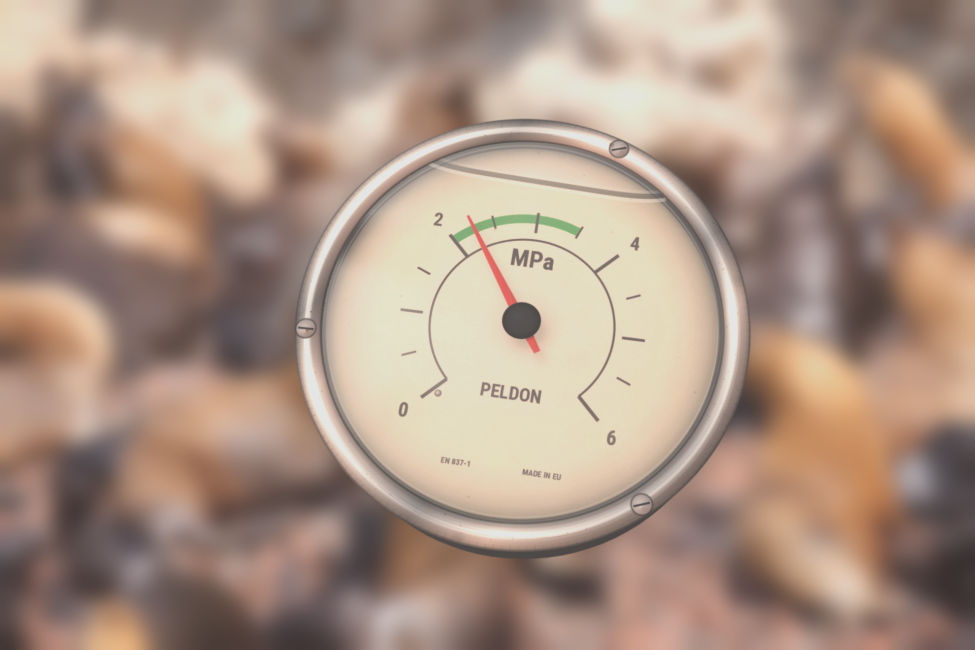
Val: 2.25 MPa
